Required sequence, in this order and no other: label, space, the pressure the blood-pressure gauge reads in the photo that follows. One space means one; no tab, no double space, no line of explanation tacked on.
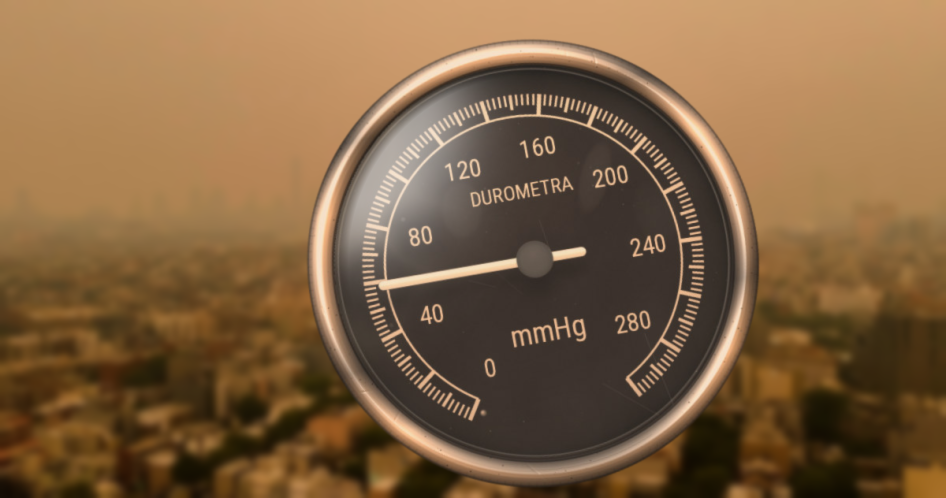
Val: 58 mmHg
